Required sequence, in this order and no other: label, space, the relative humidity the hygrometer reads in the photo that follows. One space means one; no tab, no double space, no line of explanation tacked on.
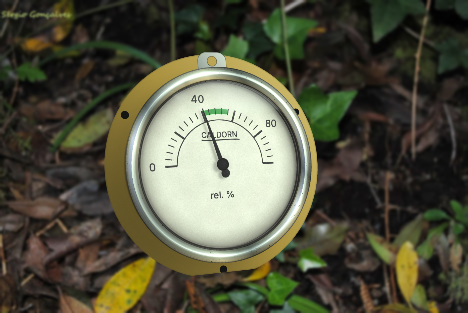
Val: 40 %
